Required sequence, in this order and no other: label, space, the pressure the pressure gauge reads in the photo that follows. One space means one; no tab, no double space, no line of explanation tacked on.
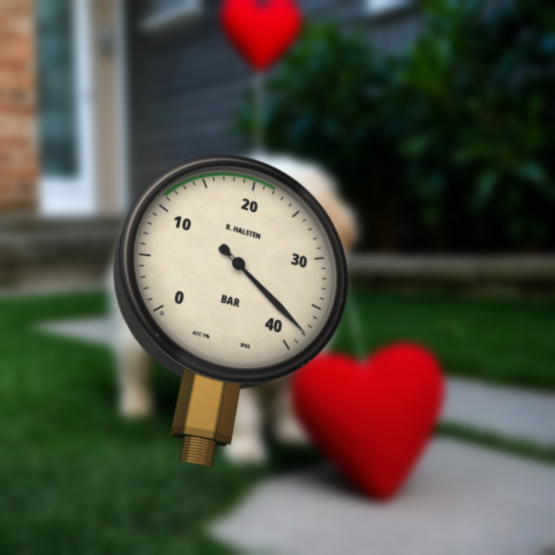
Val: 38 bar
